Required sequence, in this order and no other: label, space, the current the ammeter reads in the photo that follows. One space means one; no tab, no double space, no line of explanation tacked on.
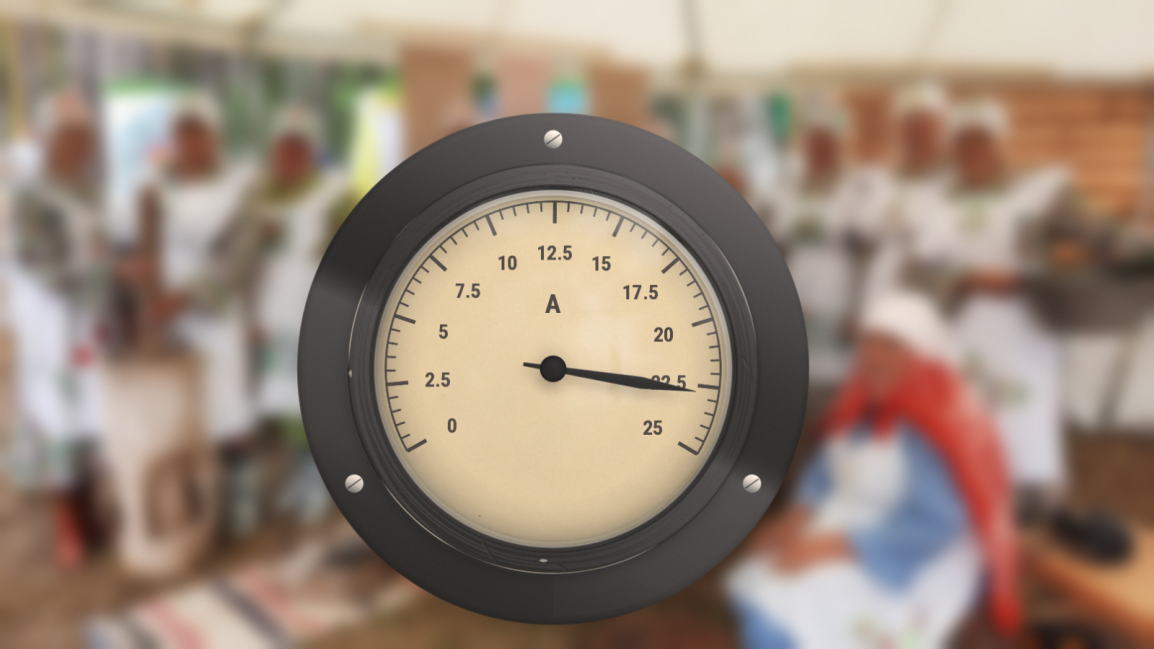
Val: 22.75 A
